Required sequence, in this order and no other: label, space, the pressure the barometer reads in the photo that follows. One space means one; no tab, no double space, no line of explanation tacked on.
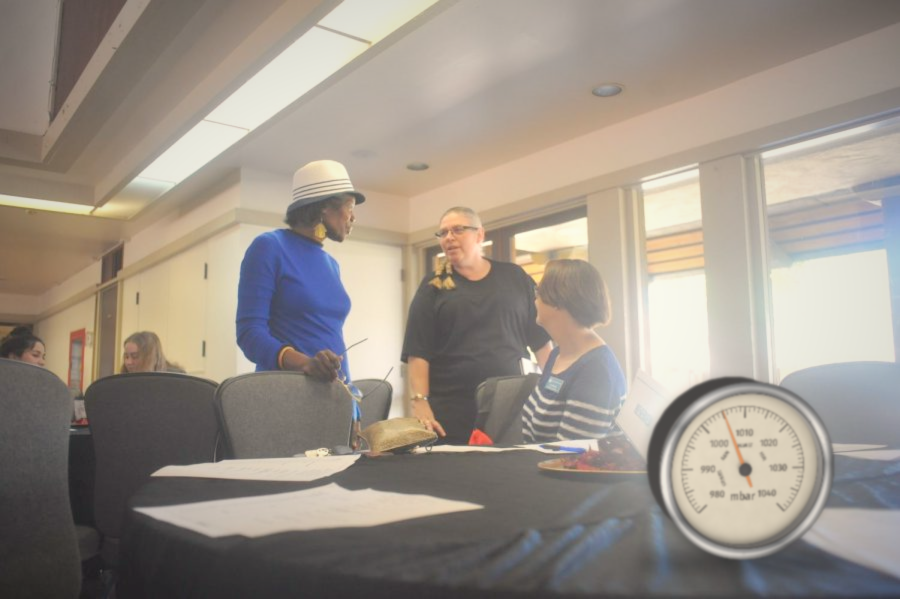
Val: 1005 mbar
